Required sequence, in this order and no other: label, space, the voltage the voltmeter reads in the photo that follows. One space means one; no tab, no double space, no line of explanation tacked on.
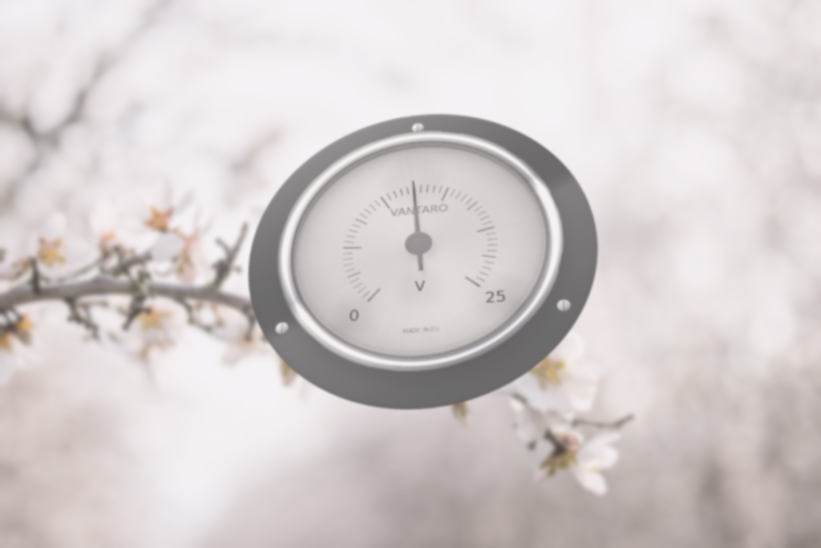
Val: 12.5 V
